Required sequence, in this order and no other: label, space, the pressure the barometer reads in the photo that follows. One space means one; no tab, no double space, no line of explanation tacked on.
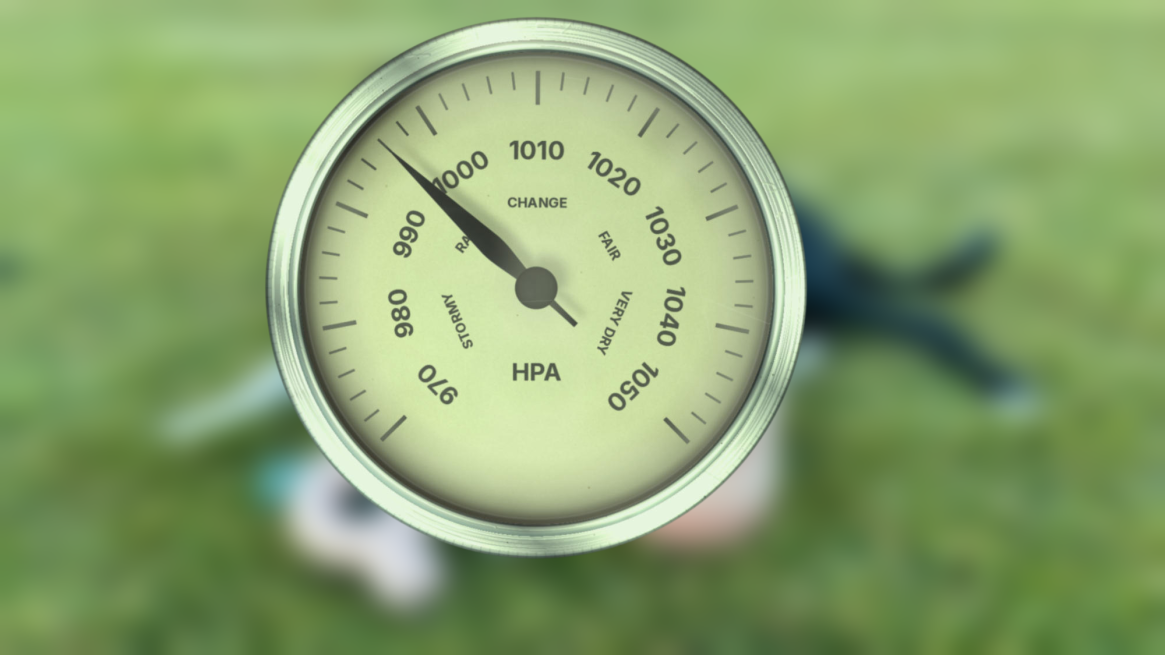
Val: 996 hPa
